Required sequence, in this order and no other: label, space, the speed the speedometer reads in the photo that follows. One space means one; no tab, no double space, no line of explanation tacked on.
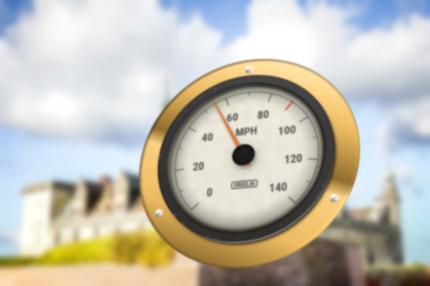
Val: 55 mph
